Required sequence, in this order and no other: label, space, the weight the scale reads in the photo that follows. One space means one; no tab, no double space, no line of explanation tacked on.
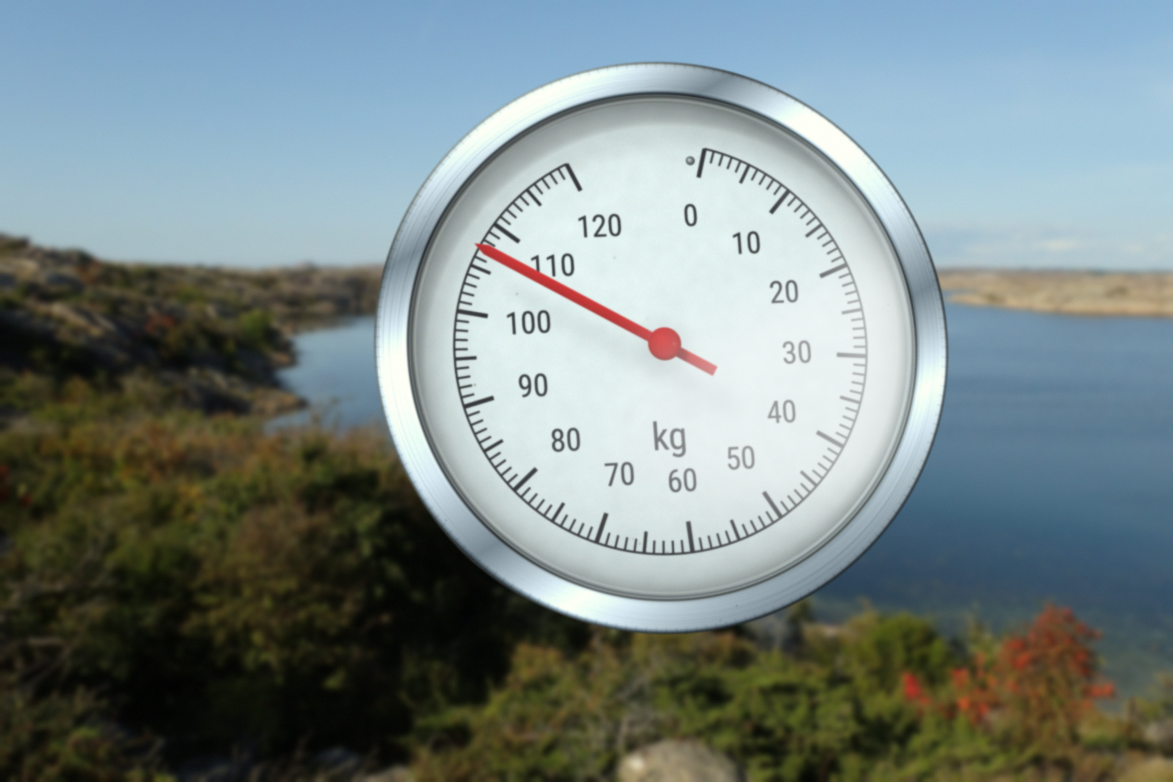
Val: 107 kg
